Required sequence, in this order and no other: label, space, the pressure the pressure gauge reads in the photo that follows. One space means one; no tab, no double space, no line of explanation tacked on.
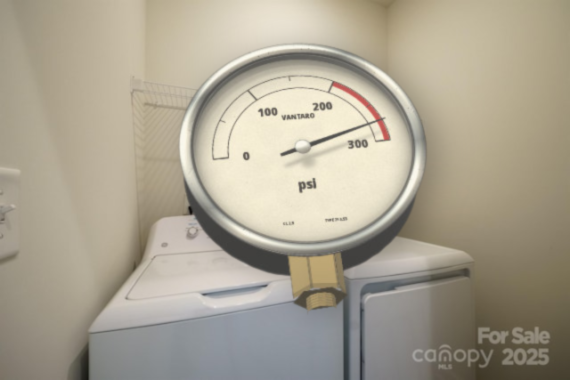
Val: 275 psi
